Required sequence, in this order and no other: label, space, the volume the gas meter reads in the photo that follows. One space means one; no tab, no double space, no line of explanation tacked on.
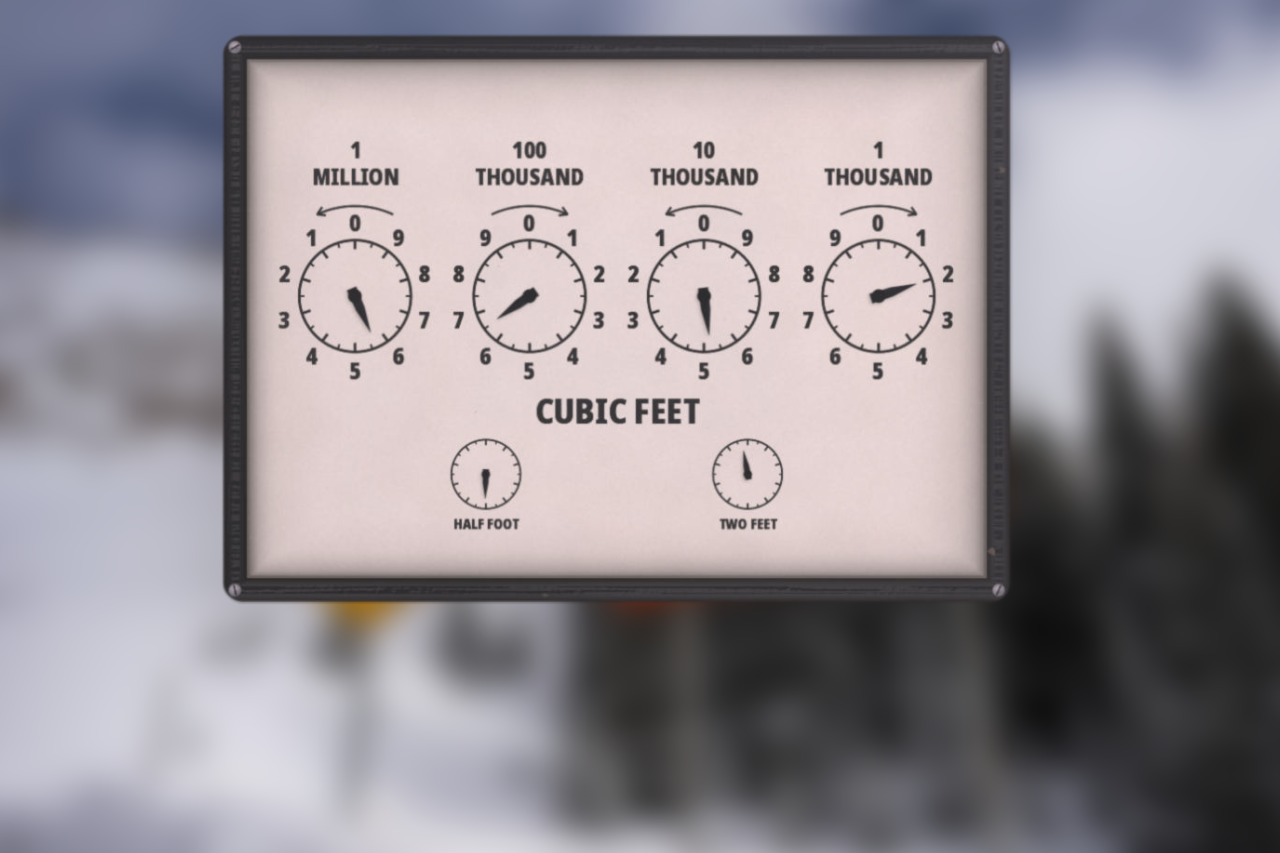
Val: 565200 ft³
